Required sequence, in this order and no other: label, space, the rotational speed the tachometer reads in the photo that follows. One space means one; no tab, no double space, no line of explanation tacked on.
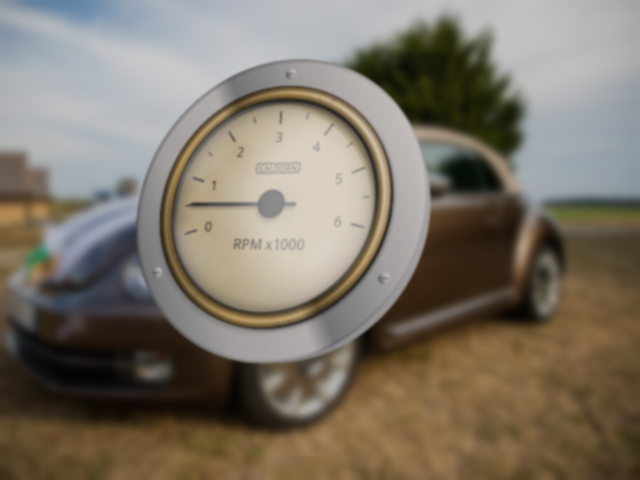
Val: 500 rpm
